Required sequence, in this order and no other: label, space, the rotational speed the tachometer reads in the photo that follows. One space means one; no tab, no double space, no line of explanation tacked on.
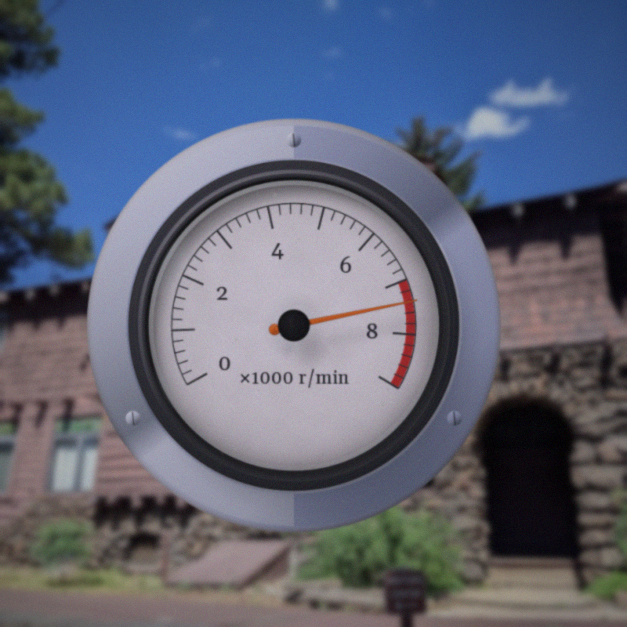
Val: 7400 rpm
